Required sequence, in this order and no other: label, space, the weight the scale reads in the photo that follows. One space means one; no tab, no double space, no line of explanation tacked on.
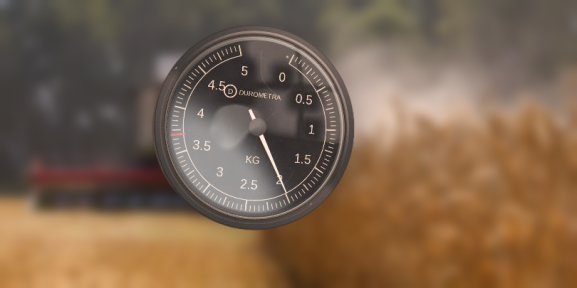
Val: 2 kg
